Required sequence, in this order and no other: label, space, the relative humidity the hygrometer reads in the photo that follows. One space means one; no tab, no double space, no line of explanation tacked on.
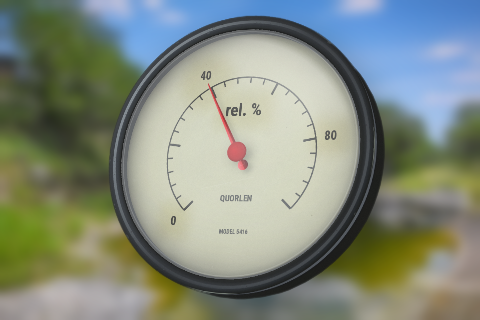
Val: 40 %
